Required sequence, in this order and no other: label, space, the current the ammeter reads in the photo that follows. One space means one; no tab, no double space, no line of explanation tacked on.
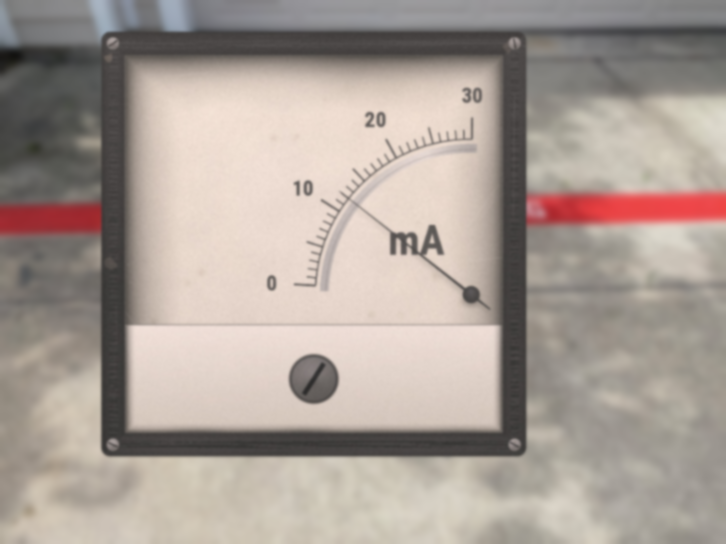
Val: 12 mA
